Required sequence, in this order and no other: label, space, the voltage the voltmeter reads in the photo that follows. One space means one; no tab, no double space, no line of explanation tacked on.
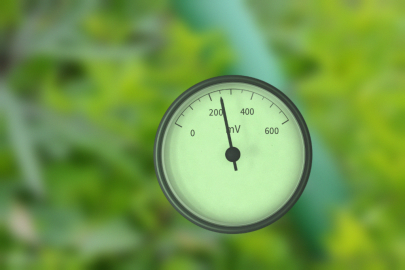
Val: 250 mV
